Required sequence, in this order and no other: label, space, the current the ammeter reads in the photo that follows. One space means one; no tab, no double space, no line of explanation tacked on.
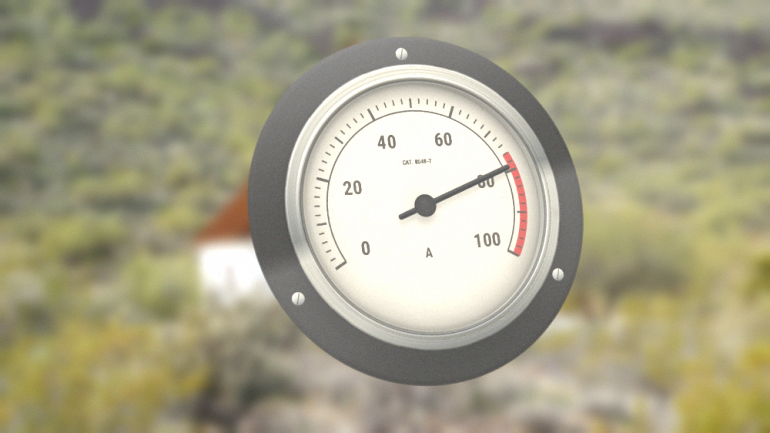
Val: 79 A
